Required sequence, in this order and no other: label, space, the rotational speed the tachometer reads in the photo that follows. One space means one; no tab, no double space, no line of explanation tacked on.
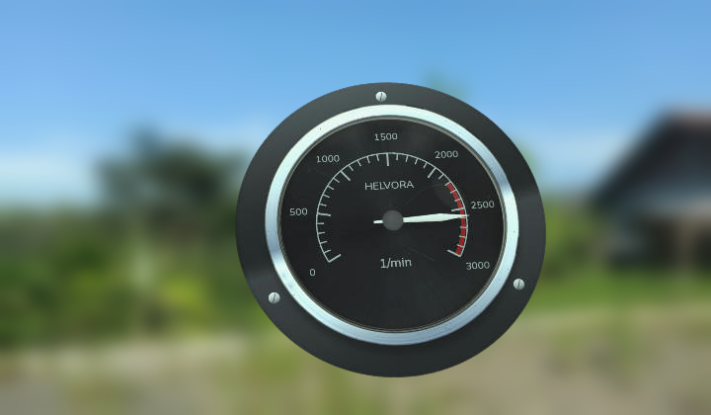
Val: 2600 rpm
